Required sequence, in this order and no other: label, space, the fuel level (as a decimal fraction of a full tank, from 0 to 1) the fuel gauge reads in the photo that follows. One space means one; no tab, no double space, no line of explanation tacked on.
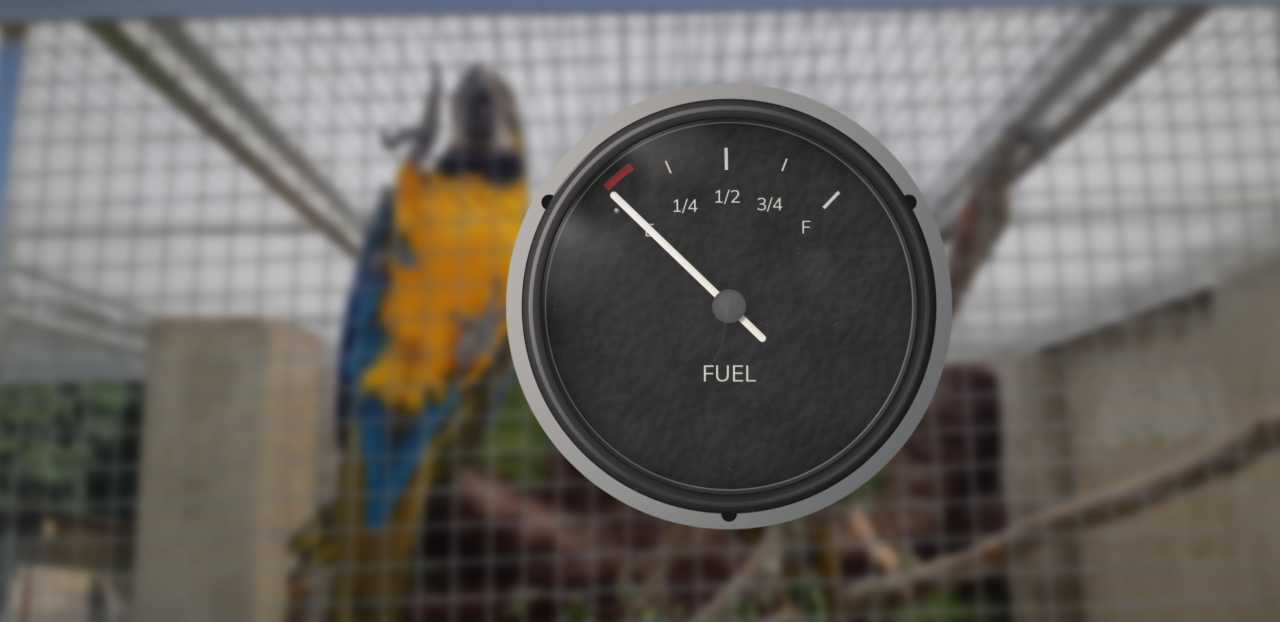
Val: 0
